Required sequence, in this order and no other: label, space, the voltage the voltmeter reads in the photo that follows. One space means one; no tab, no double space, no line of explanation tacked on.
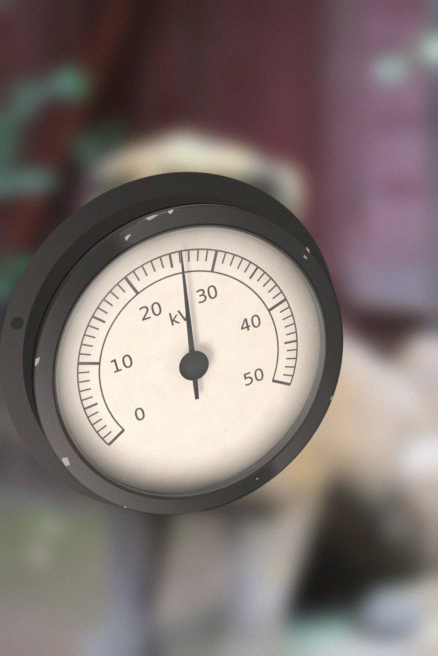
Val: 26 kV
